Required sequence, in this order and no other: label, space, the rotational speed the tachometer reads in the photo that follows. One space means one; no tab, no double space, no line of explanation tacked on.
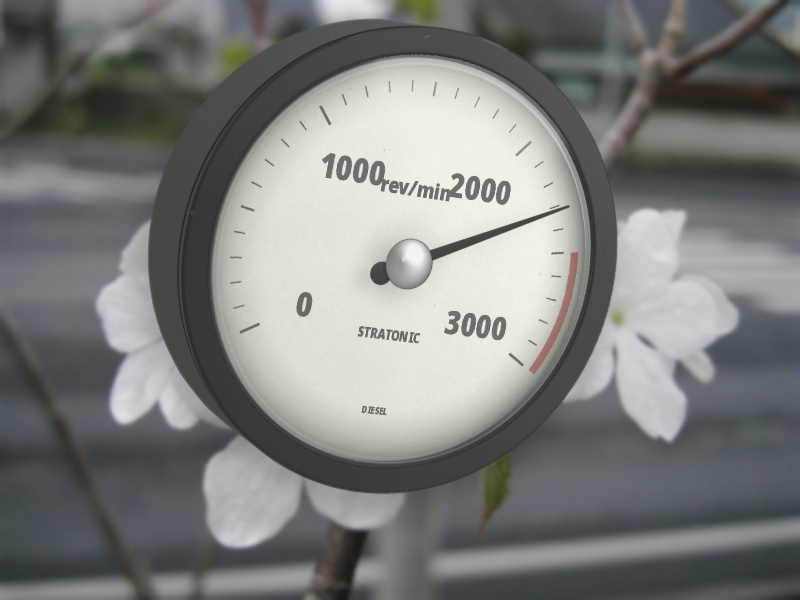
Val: 2300 rpm
